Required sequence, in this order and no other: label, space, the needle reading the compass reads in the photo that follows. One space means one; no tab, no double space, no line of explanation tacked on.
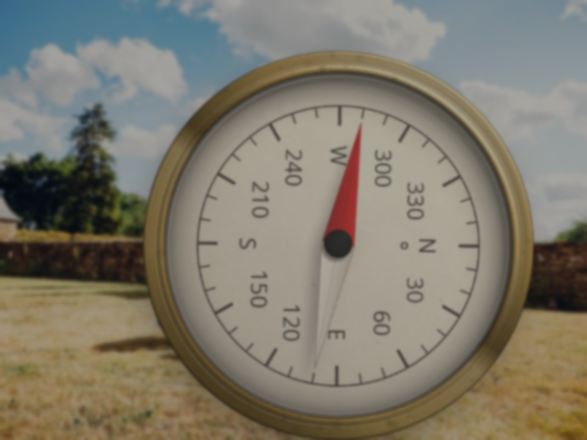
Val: 280 °
